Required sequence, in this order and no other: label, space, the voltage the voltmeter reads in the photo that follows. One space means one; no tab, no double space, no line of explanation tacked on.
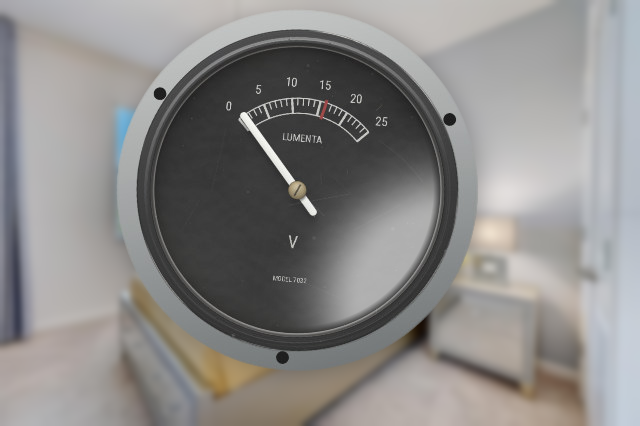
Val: 1 V
